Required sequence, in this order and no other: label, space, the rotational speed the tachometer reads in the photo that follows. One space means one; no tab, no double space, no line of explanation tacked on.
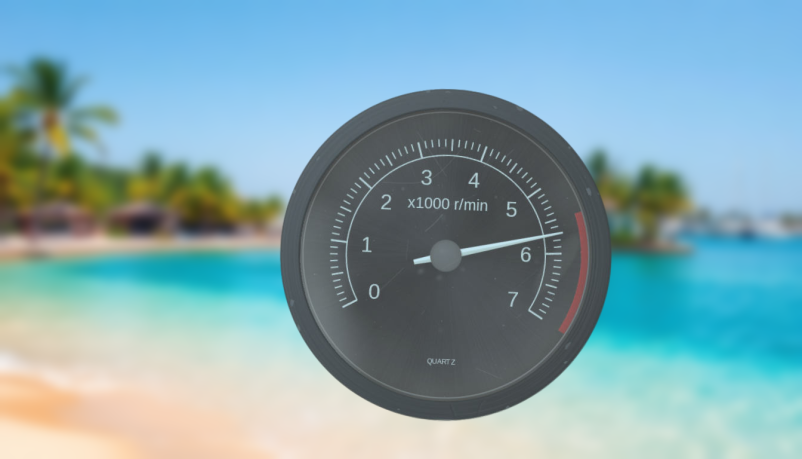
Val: 5700 rpm
